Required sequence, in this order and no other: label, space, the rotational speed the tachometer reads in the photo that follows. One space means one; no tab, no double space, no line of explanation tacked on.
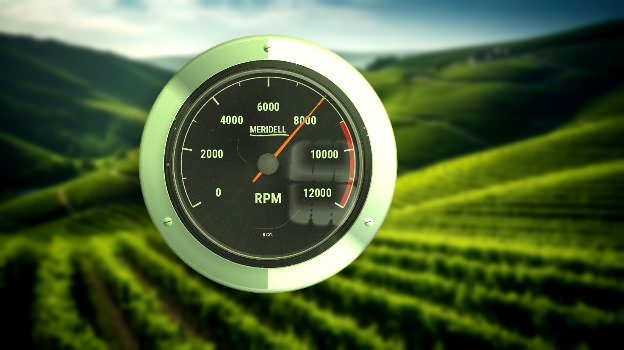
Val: 8000 rpm
